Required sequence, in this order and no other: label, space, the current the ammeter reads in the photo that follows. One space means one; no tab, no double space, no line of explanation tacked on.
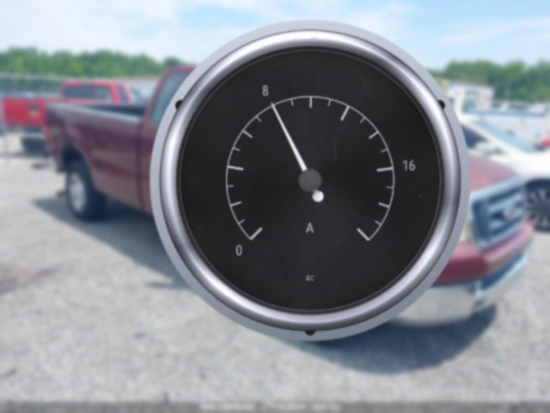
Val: 8 A
